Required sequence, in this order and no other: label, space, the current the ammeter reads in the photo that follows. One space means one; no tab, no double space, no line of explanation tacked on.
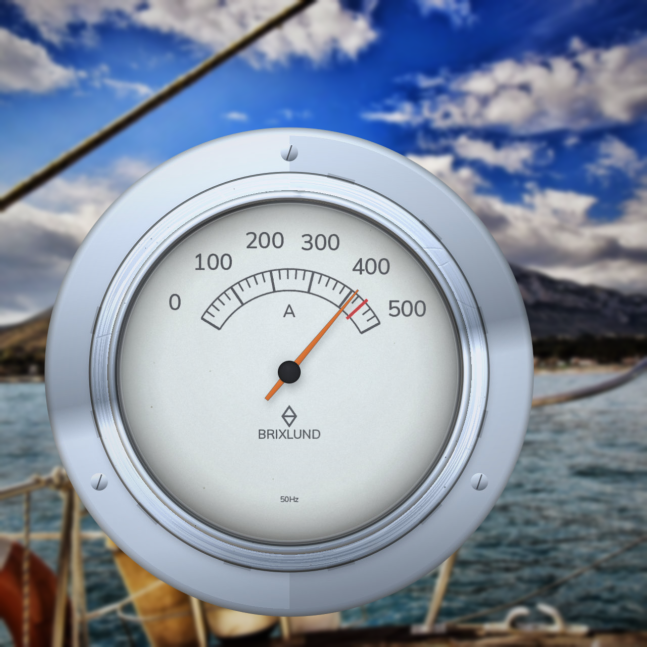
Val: 410 A
